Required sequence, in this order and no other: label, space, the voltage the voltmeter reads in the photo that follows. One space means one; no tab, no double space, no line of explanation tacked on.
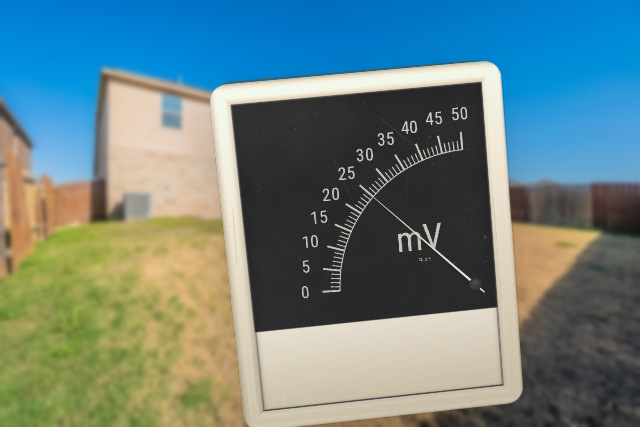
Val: 25 mV
